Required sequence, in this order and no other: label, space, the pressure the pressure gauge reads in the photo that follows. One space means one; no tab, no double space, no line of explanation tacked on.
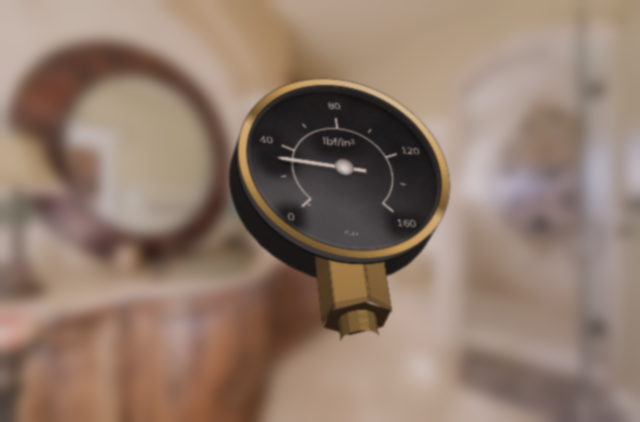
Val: 30 psi
